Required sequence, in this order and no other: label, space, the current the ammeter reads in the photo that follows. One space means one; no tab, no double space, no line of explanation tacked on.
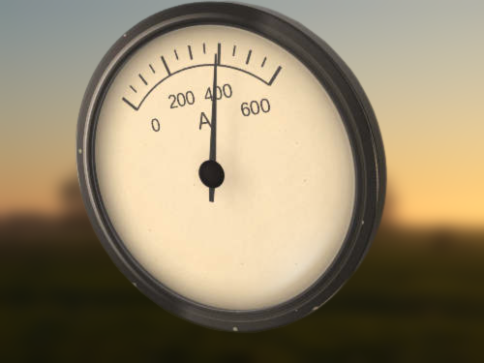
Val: 400 A
